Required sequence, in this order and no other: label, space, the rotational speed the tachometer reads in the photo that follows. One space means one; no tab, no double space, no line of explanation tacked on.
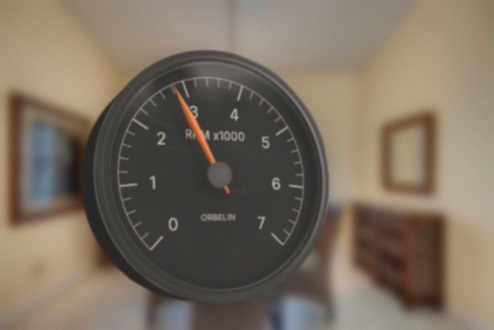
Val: 2800 rpm
